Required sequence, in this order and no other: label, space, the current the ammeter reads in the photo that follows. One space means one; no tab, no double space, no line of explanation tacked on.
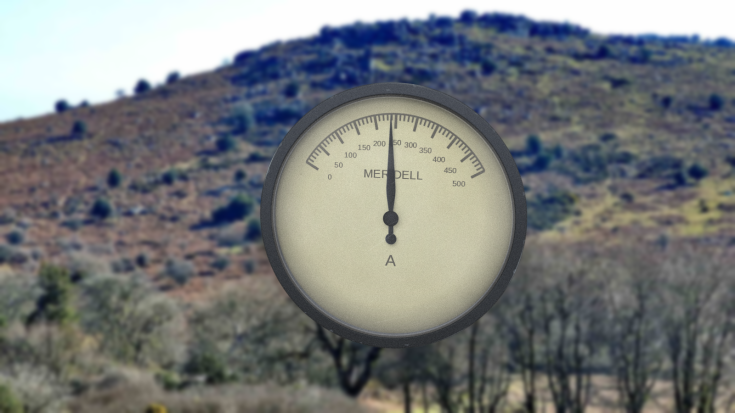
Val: 240 A
